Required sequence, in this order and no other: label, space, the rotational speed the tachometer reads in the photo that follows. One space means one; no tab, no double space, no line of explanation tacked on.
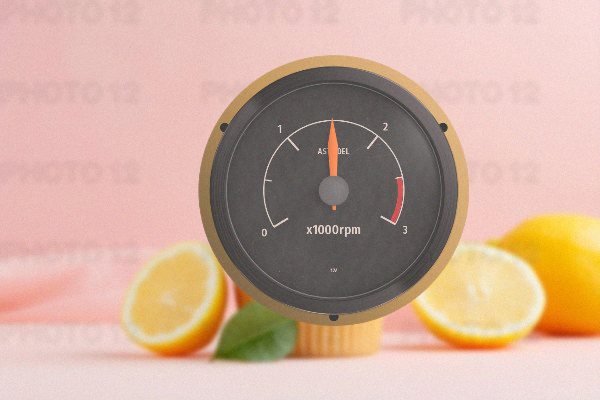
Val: 1500 rpm
